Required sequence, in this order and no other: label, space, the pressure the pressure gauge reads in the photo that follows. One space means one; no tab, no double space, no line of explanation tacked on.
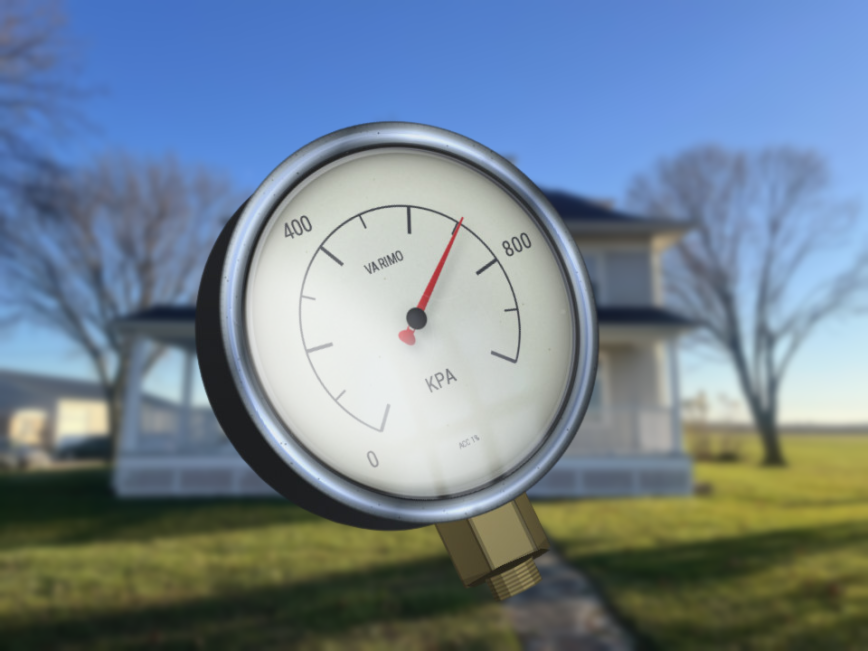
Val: 700 kPa
